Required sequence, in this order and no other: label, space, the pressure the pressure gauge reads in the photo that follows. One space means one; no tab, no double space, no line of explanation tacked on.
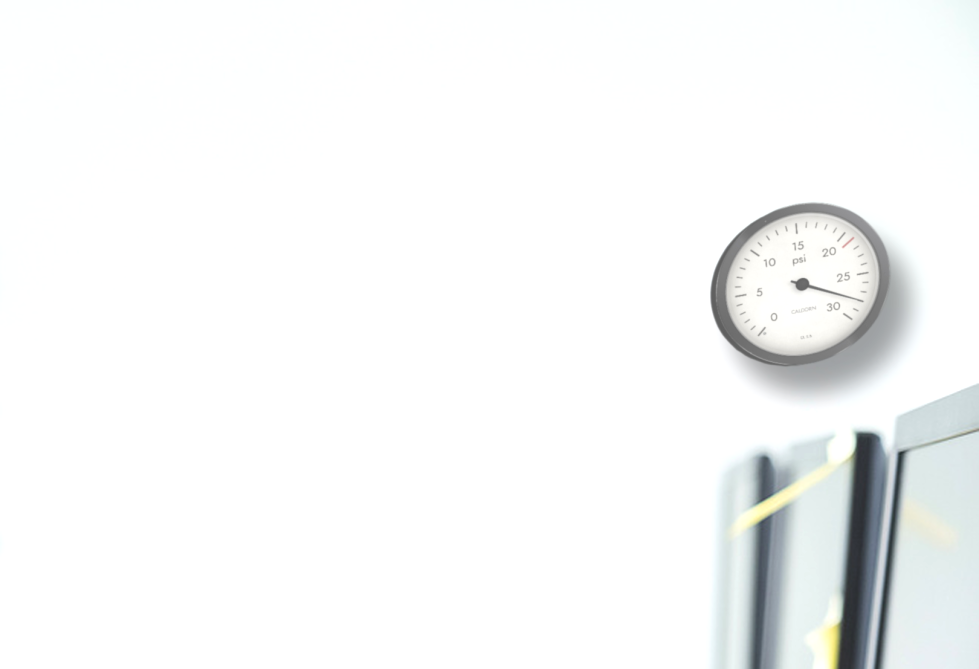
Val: 28 psi
